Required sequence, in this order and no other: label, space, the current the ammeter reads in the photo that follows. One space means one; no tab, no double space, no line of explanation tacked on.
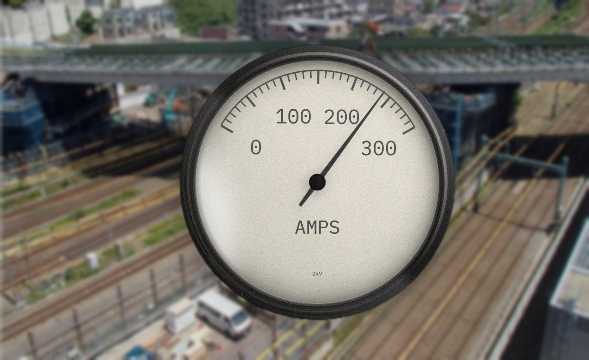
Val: 240 A
